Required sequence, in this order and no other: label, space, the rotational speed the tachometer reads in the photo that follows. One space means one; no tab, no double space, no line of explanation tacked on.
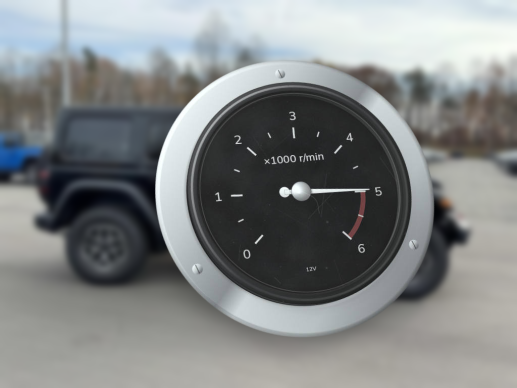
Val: 5000 rpm
